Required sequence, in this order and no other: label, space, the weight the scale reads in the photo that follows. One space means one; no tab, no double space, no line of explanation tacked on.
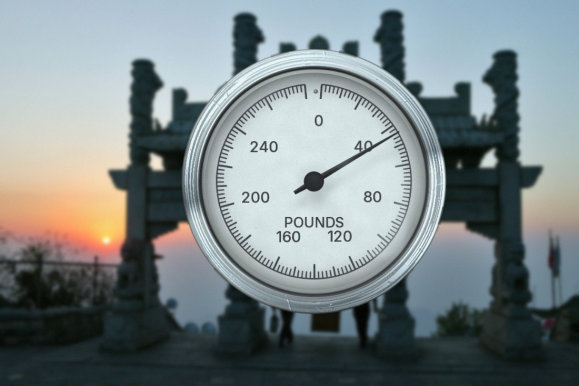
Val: 44 lb
